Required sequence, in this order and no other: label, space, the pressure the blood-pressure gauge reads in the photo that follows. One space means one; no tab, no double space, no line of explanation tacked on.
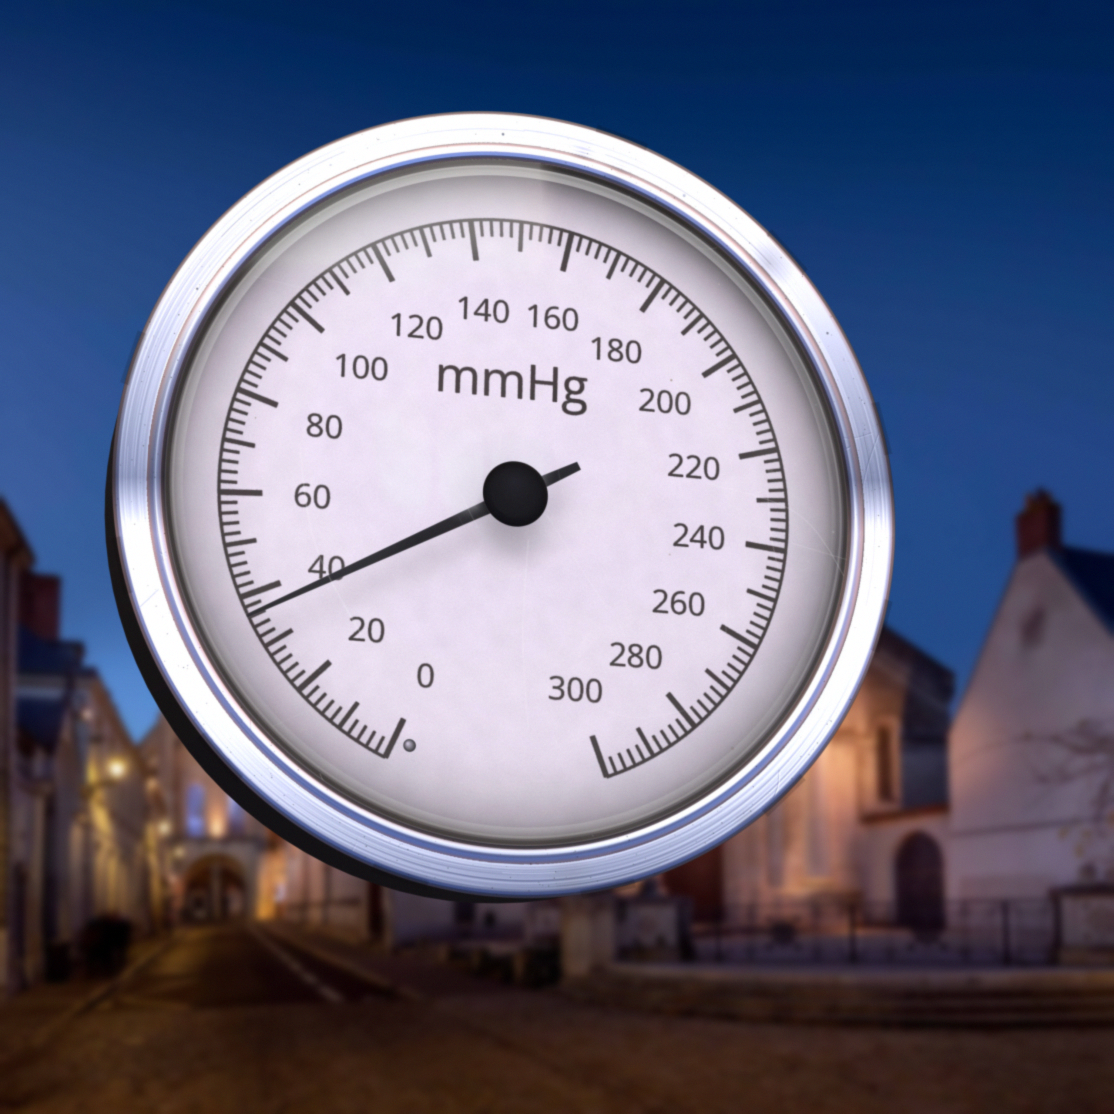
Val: 36 mmHg
